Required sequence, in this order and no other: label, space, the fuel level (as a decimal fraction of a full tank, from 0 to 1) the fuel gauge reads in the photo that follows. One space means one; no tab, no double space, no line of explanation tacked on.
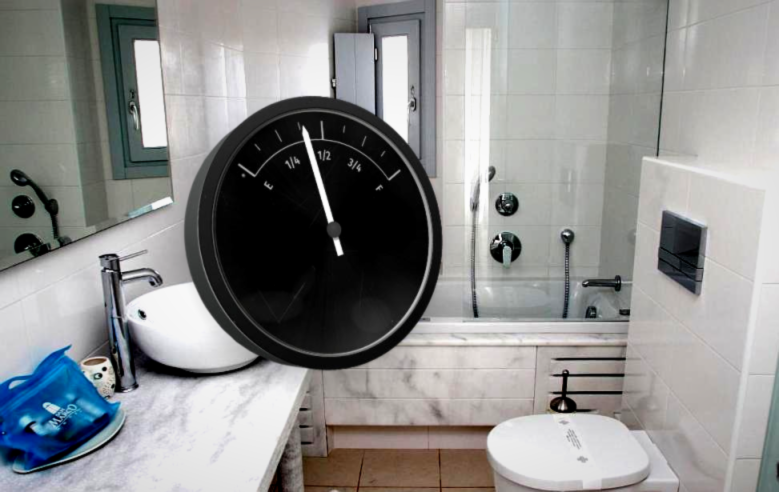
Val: 0.375
